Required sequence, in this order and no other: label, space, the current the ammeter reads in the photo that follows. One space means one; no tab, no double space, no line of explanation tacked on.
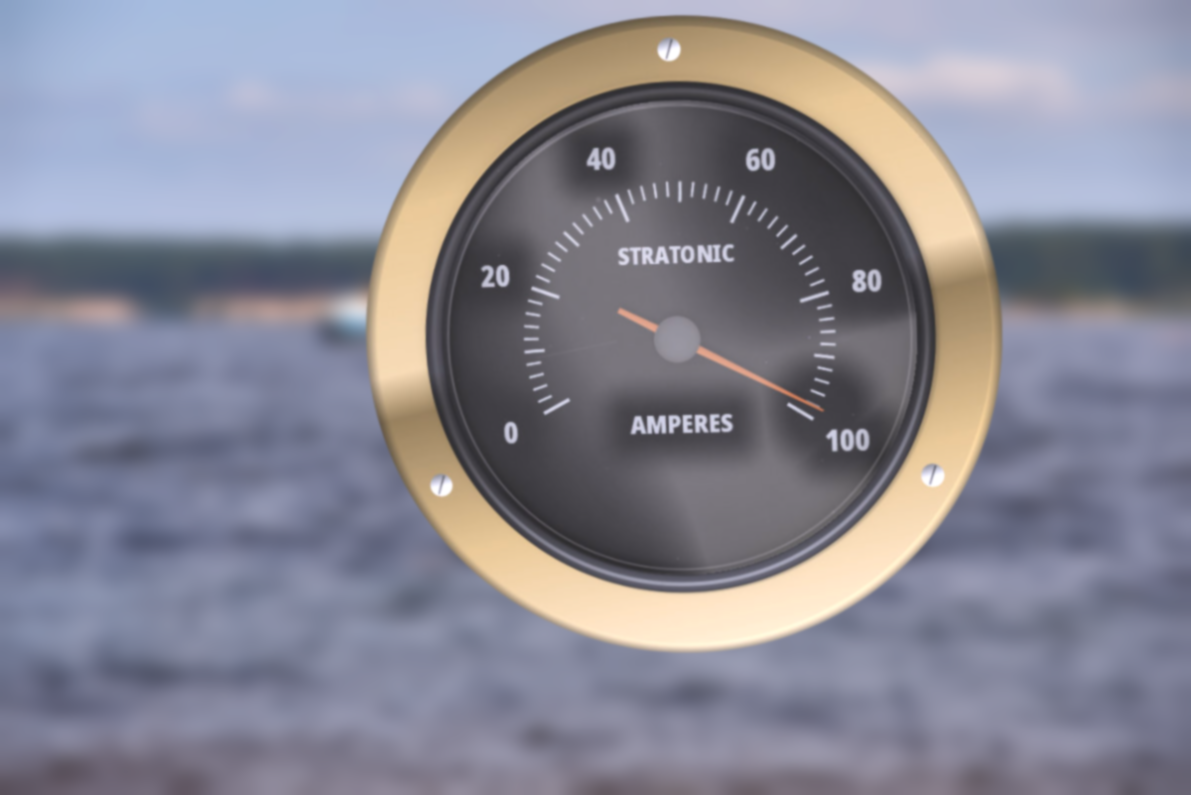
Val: 98 A
